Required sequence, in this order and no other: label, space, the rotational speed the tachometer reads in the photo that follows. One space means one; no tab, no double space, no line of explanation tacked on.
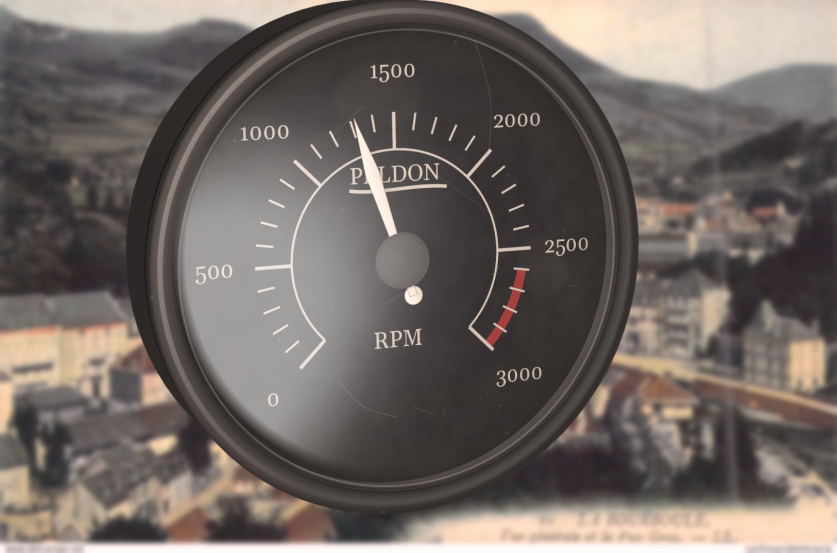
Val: 1300 rpm
